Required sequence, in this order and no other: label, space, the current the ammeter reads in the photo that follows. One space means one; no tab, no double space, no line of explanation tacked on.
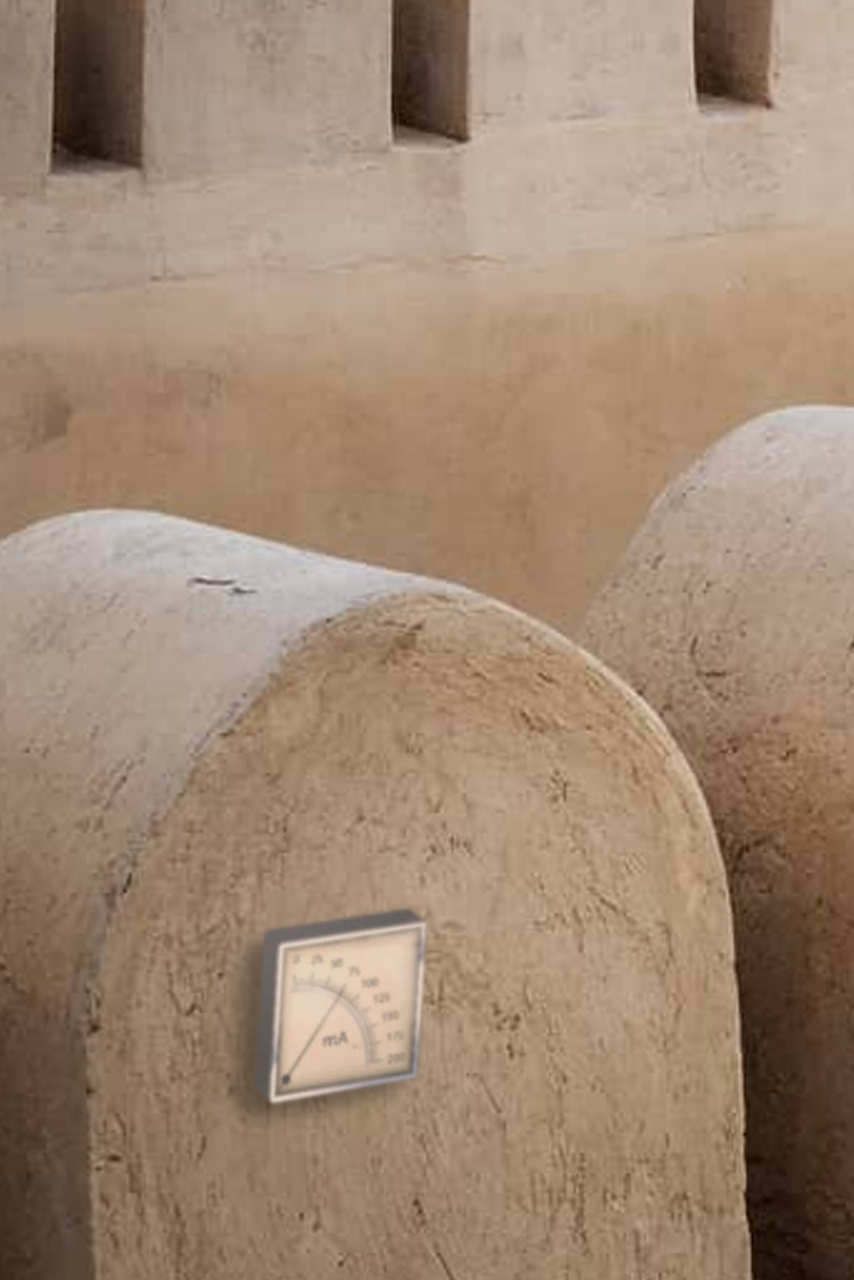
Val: 75 mA
